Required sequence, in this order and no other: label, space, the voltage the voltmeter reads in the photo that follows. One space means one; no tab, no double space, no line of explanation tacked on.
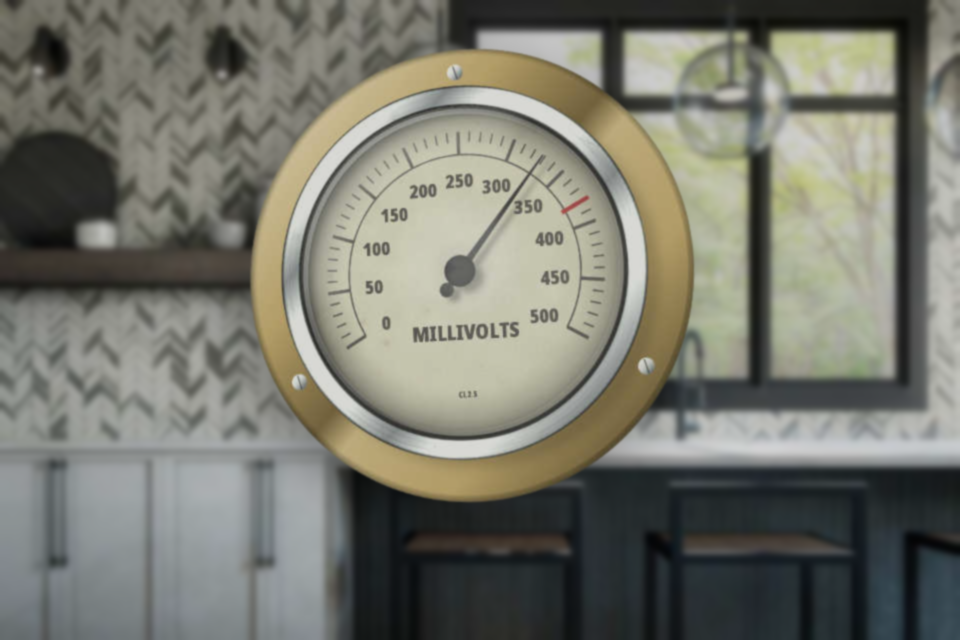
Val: 330 mV
